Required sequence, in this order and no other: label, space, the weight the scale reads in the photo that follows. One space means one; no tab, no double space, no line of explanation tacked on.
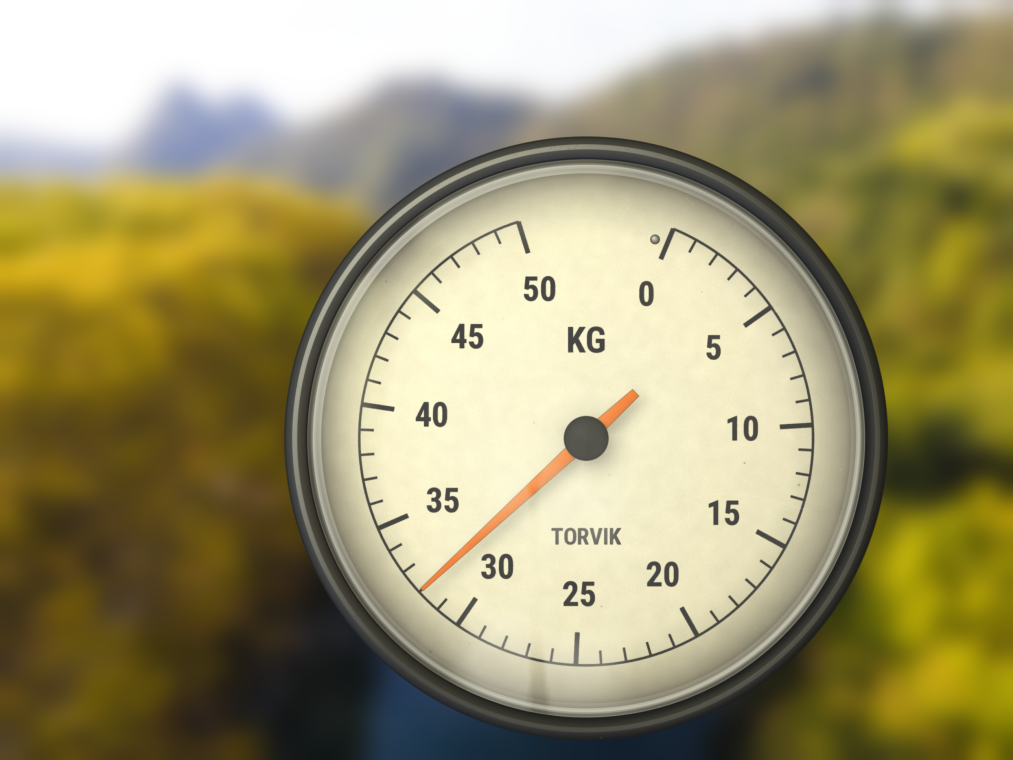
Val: 32 kg
